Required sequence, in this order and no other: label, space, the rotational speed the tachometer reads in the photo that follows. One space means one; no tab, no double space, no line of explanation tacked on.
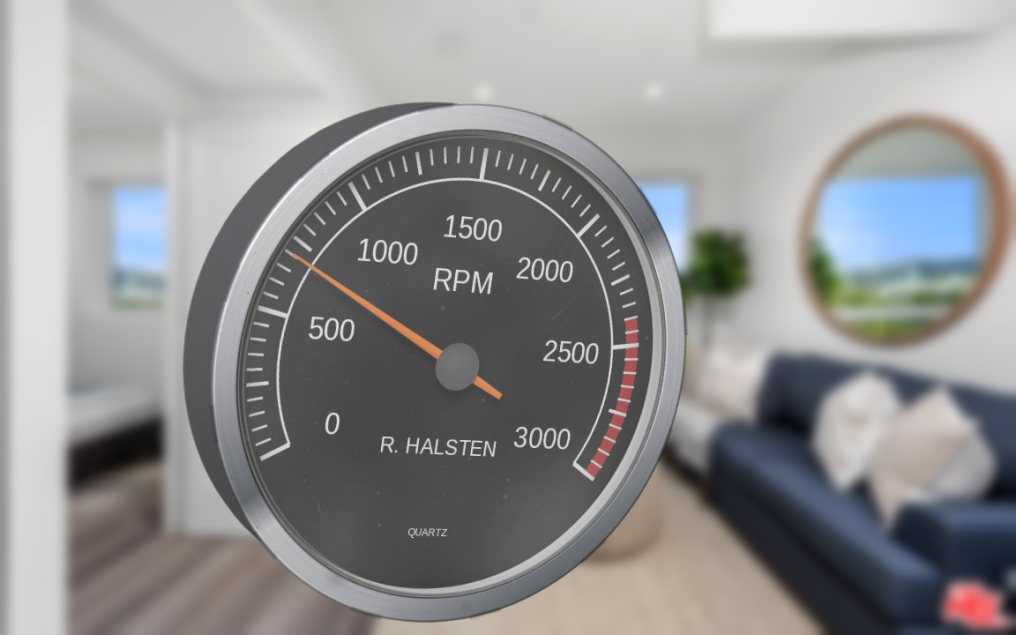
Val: 700 rpm
